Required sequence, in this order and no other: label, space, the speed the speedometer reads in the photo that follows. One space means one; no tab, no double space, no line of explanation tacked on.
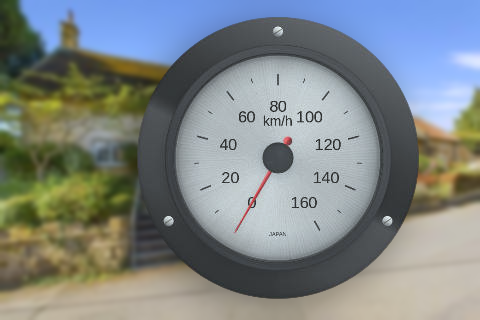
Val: 0 km/h
